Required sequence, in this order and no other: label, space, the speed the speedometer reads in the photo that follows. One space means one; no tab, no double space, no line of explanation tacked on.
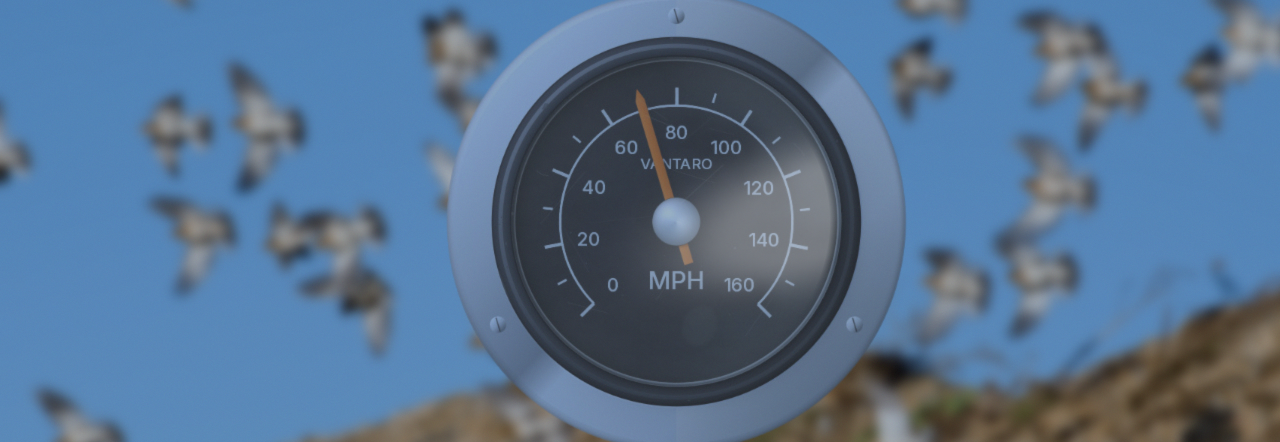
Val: 70 mph
